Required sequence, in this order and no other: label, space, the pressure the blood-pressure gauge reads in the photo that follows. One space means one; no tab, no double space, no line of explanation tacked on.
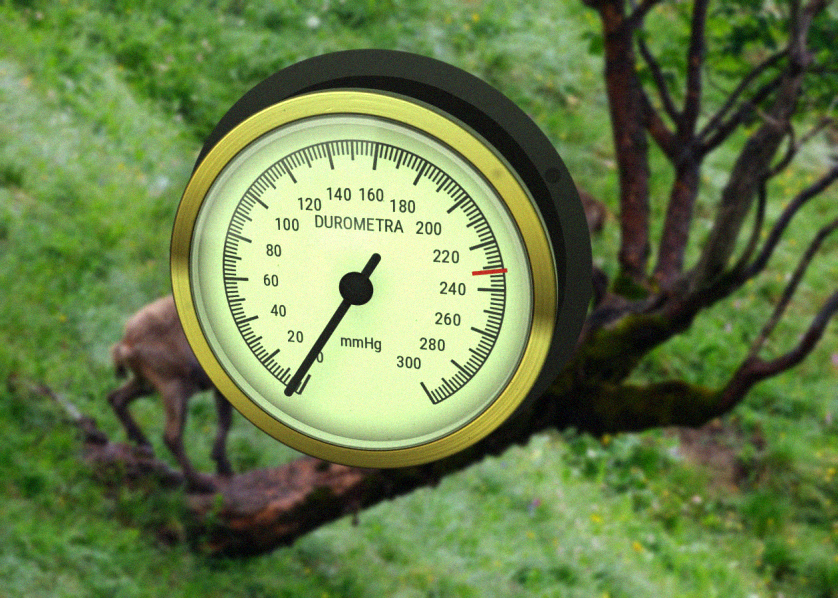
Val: 4 mmHg
